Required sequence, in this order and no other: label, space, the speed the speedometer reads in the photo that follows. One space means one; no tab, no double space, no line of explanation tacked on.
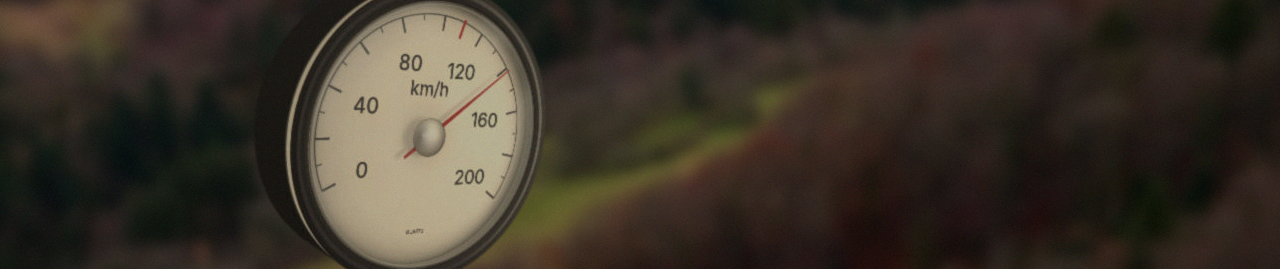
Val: 140 km/h
